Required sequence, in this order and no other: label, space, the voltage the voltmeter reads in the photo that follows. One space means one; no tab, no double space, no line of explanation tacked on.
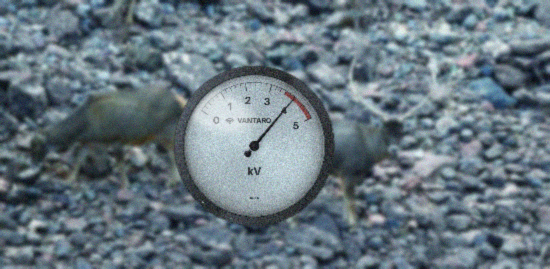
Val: 4 kV
